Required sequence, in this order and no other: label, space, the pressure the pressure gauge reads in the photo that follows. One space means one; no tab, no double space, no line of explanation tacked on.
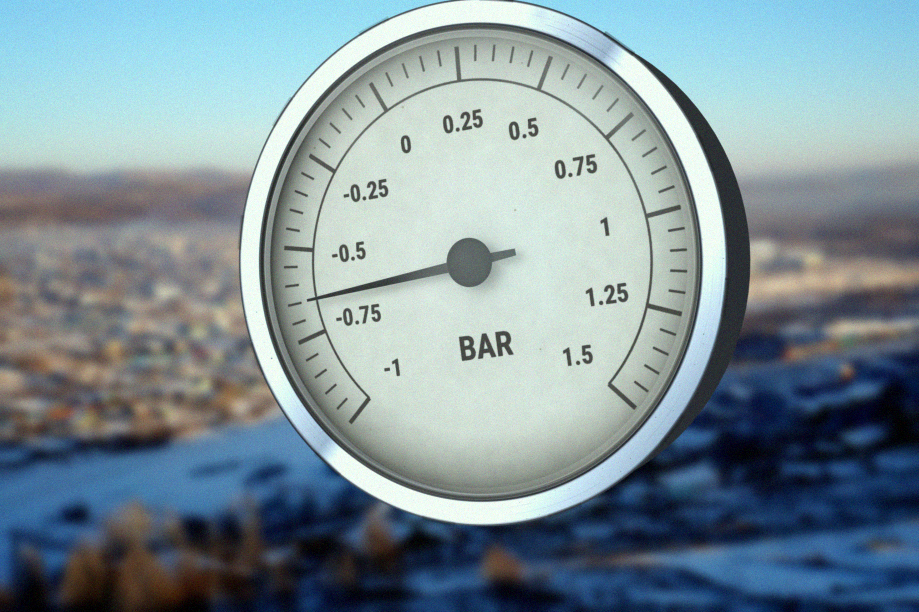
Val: -0.65 bar
